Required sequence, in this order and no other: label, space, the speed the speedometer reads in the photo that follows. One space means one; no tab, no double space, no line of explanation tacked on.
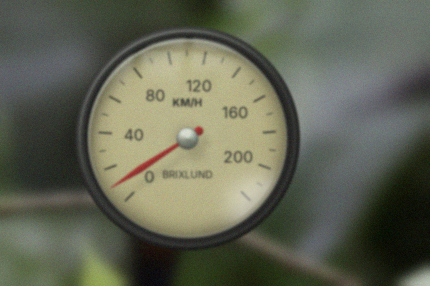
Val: 10 km/h
